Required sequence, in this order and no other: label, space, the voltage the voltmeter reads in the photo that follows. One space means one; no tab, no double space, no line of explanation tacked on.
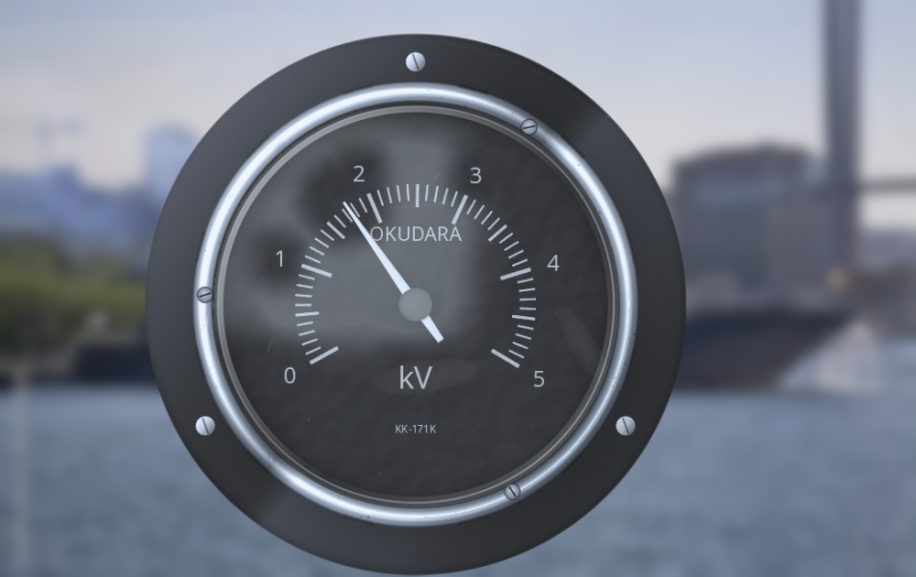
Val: 1.75 kV
